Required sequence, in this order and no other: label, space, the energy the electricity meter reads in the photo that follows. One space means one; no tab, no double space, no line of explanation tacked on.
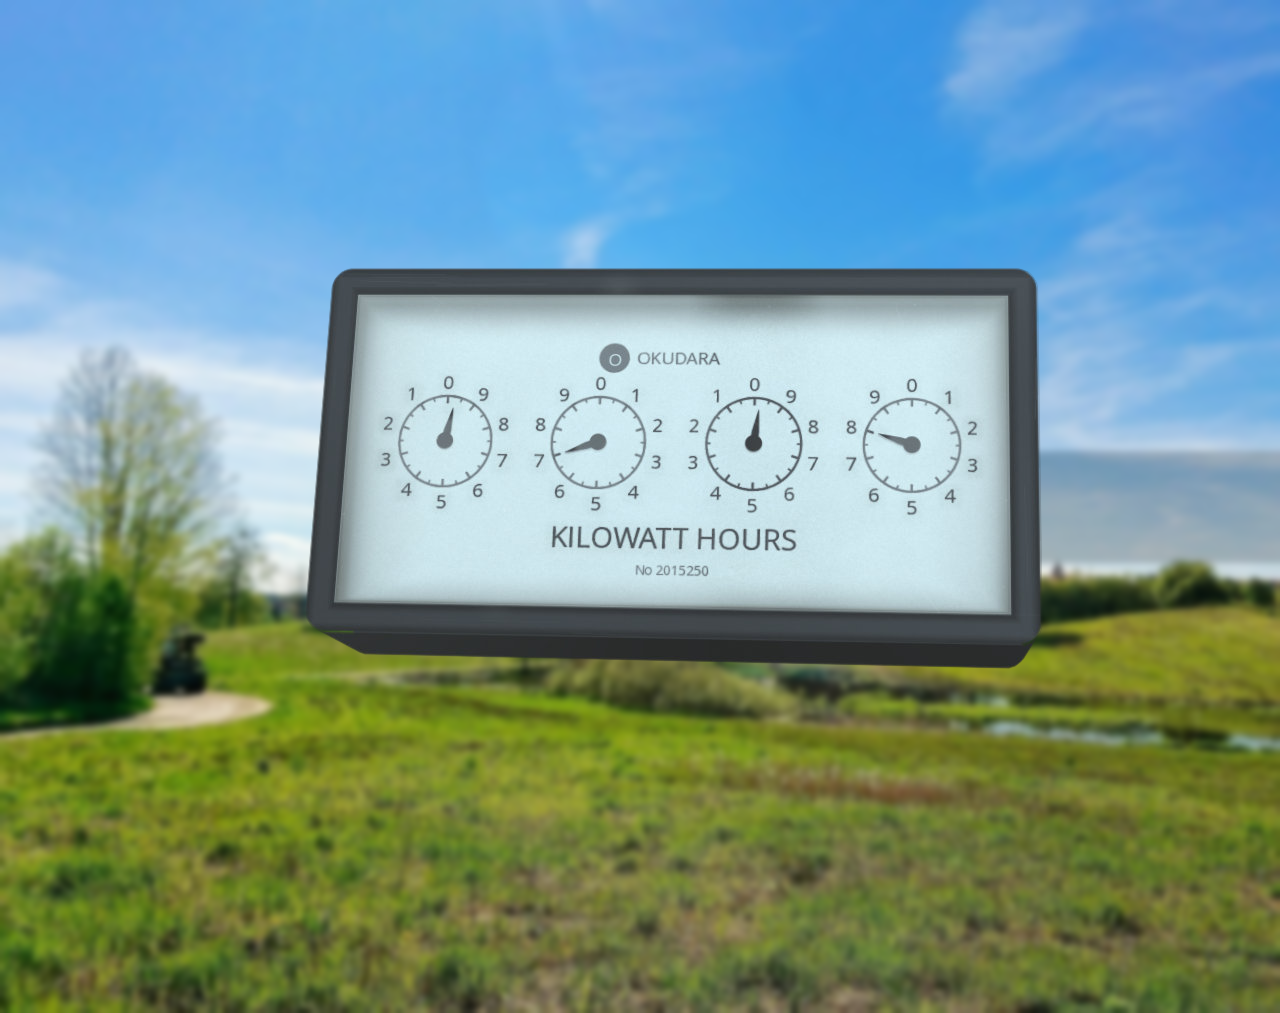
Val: 9698 kWh
